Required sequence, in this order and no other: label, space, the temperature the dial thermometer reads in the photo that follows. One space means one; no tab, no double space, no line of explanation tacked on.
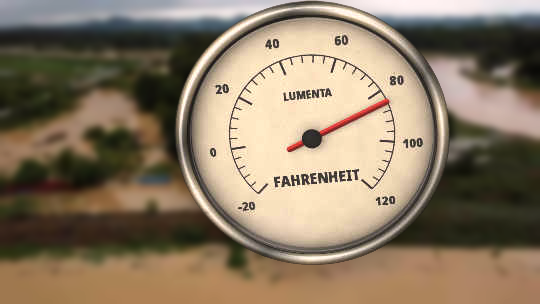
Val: 84 °F
